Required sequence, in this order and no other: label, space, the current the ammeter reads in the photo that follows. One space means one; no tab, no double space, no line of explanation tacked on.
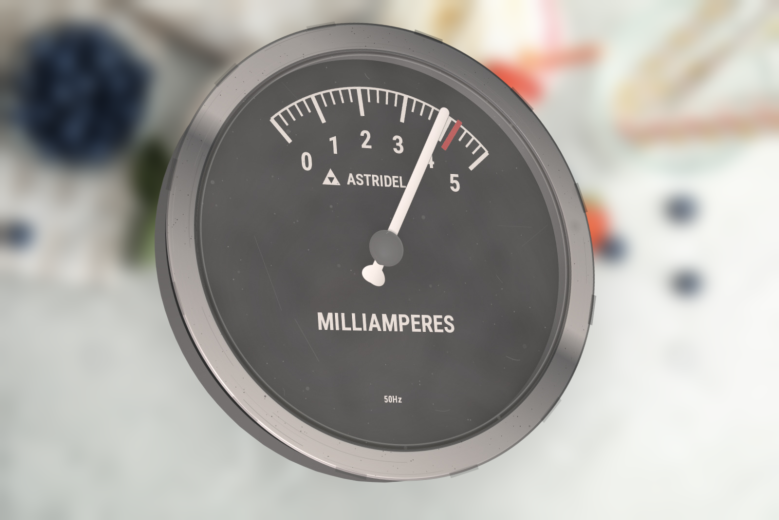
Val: 3.8 mA
